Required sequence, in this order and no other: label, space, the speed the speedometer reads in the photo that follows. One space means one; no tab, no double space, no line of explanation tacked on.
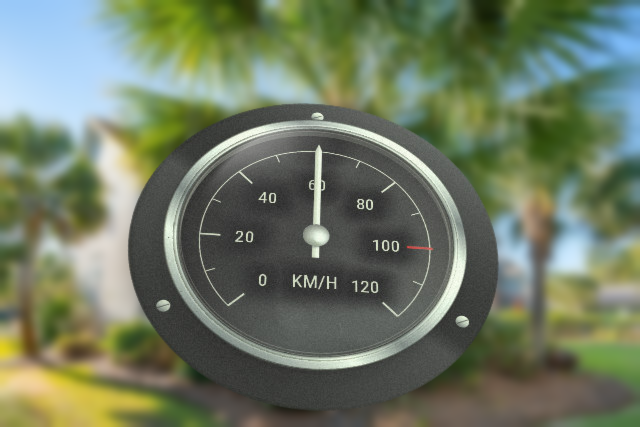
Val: 60 km/h
